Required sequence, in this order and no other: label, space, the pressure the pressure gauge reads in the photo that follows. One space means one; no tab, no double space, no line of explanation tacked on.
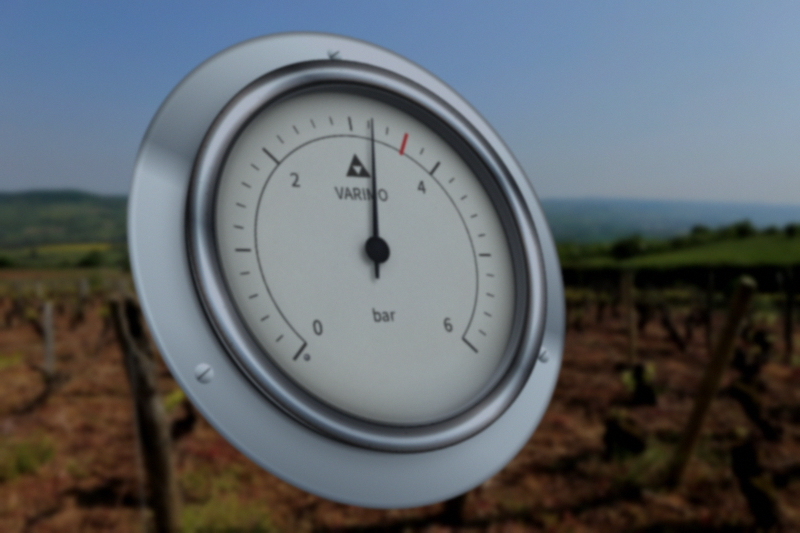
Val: 3.2 bar
